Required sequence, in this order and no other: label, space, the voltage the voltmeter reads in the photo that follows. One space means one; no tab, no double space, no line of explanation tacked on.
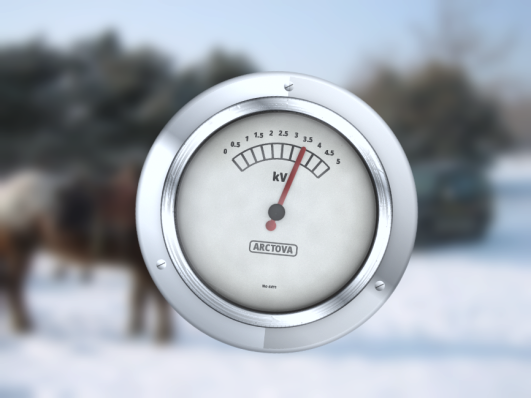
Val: 3.5 kV
